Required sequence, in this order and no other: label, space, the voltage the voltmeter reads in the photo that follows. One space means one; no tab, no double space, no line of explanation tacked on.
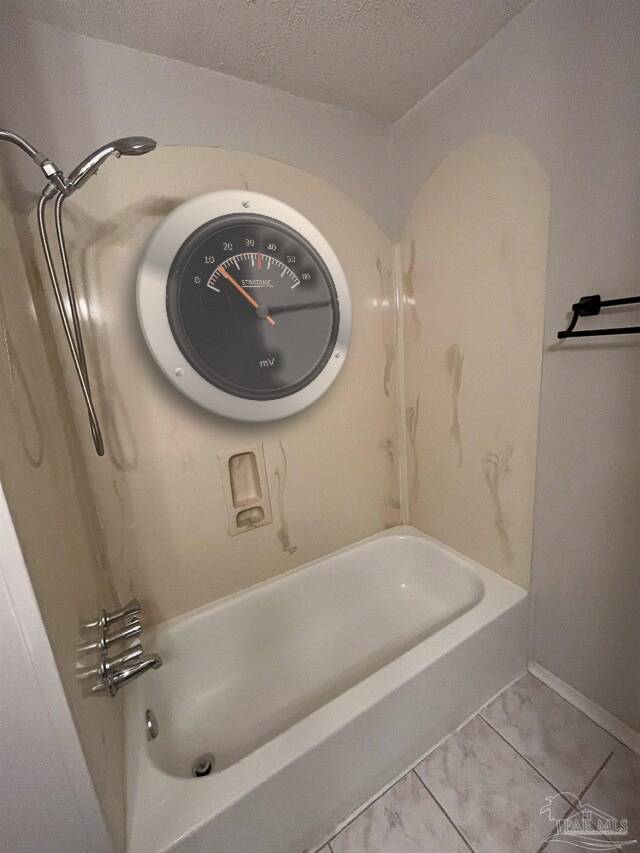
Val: 10 mV
